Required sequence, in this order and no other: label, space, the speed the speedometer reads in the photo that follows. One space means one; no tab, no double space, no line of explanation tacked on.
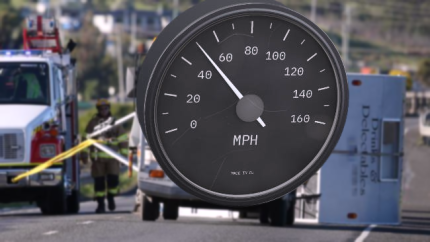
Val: 50 mph
